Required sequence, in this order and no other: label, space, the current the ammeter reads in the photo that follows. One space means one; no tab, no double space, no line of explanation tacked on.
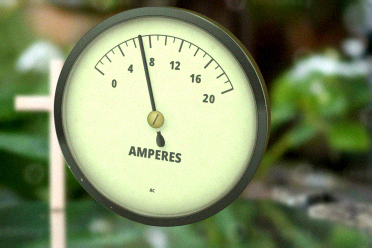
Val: 7 A
